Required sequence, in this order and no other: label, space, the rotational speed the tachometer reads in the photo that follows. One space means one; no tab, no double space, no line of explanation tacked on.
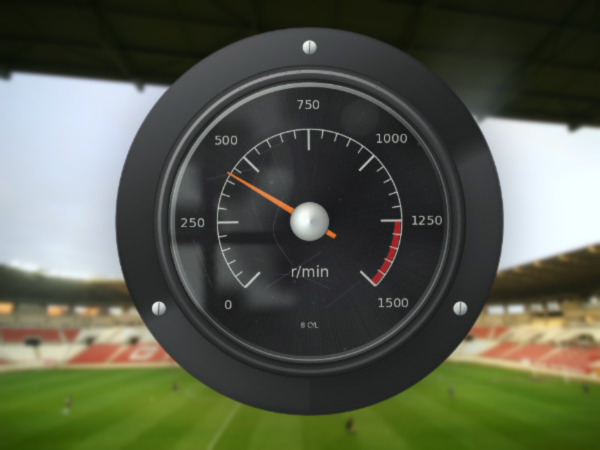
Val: 425 rpm
